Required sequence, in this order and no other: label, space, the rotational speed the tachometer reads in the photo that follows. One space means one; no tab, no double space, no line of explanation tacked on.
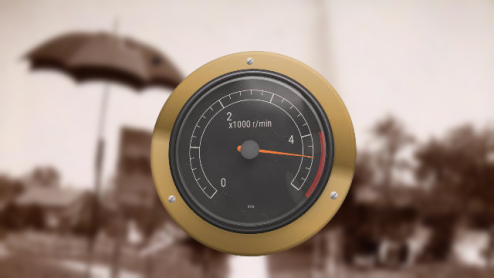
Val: 4400 rpm
